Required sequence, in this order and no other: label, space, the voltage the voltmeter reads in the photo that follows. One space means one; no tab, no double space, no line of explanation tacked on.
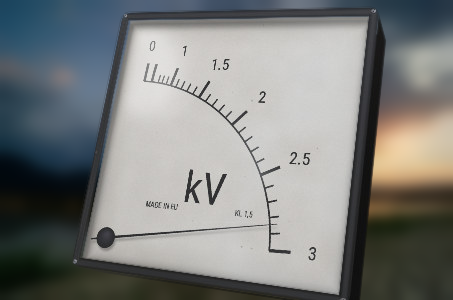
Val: 2.85 kV
